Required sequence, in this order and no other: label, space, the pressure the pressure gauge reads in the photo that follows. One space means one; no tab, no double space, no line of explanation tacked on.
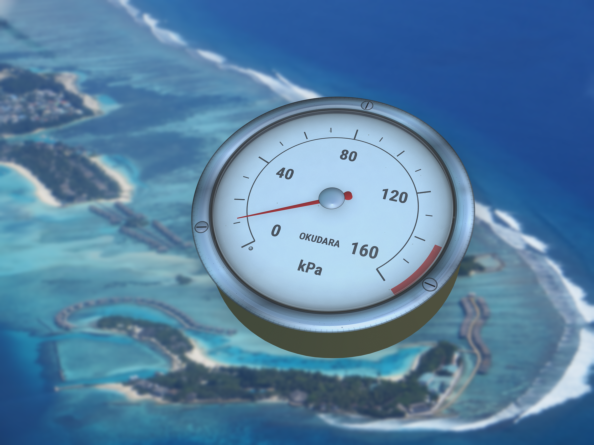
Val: 10 kPa
